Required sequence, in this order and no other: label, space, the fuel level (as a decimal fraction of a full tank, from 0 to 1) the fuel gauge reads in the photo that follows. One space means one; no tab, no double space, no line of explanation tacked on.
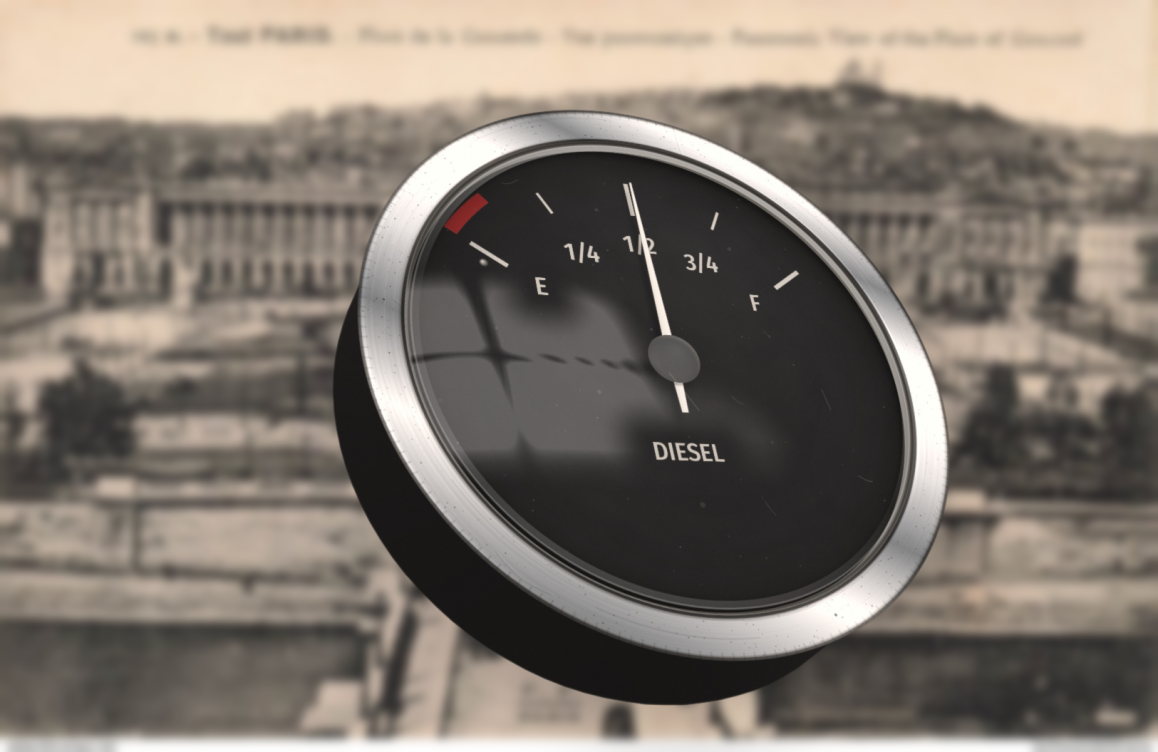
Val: 0.5
